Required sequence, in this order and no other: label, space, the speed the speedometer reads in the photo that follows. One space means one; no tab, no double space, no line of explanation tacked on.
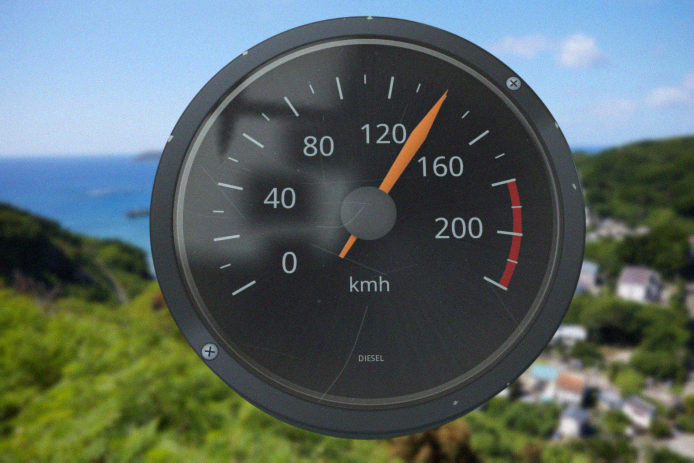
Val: 140 km/h
